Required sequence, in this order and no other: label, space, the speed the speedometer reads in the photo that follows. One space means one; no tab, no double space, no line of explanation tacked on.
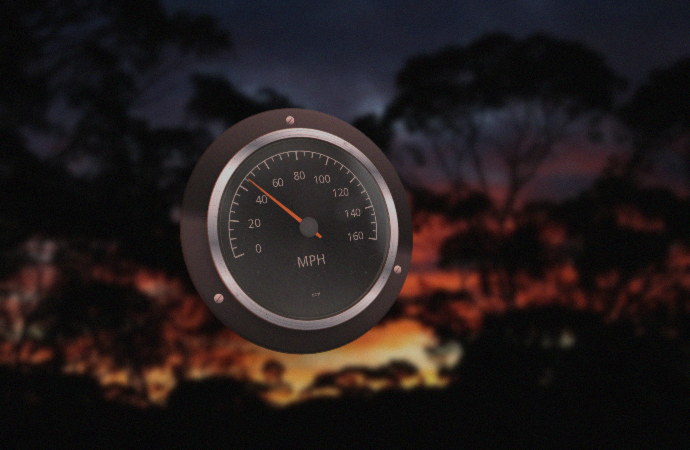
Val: 45 mph
